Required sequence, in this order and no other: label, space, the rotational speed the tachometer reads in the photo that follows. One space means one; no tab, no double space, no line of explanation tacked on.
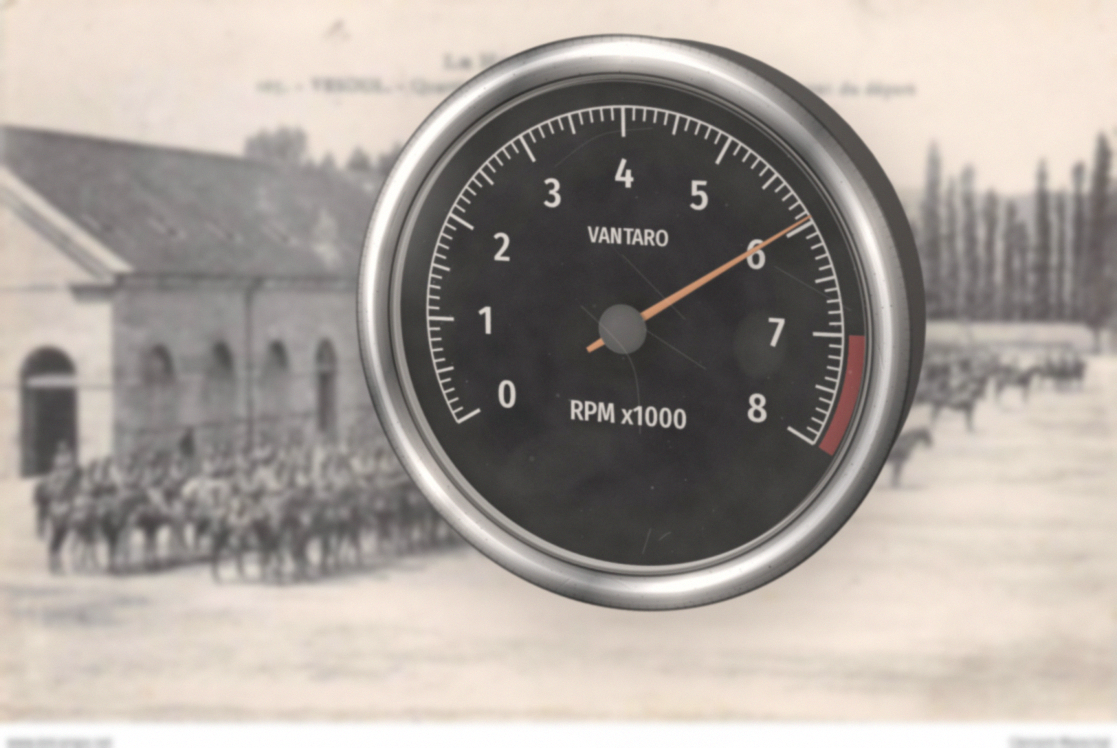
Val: 5950 rpm
